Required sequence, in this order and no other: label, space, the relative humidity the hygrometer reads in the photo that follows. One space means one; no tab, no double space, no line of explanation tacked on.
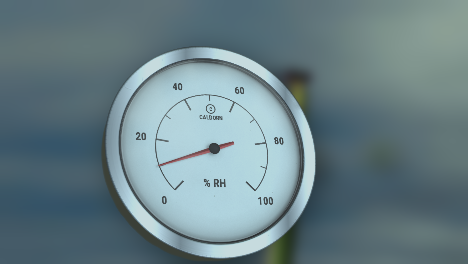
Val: 10 %
